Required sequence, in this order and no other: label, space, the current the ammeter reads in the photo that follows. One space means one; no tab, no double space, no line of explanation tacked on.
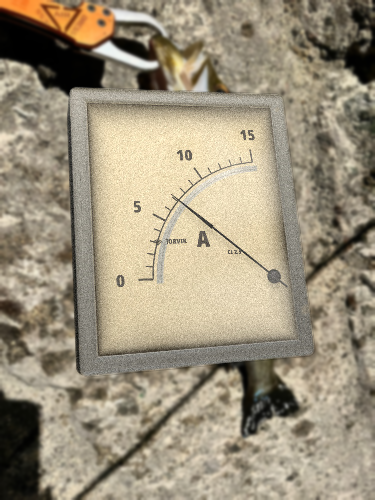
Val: 7 A
